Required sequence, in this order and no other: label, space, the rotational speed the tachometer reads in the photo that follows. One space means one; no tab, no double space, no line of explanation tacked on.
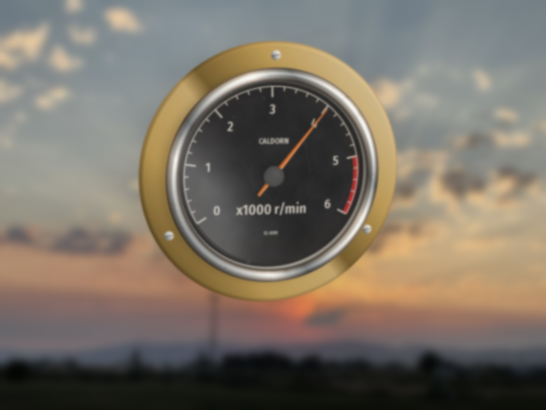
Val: 4000 rpm
